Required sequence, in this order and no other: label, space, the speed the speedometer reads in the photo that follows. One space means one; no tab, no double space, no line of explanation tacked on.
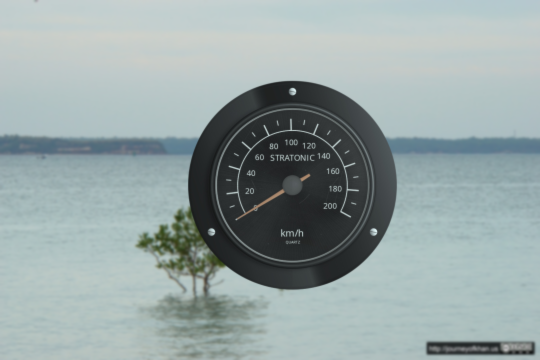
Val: 0 km/h
